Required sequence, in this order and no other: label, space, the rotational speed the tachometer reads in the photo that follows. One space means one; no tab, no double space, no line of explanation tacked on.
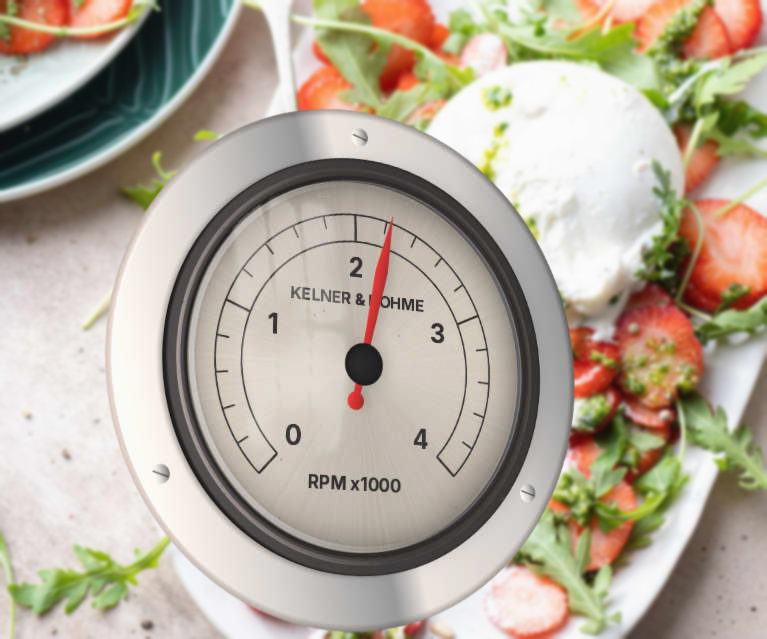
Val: 2200 rpm
